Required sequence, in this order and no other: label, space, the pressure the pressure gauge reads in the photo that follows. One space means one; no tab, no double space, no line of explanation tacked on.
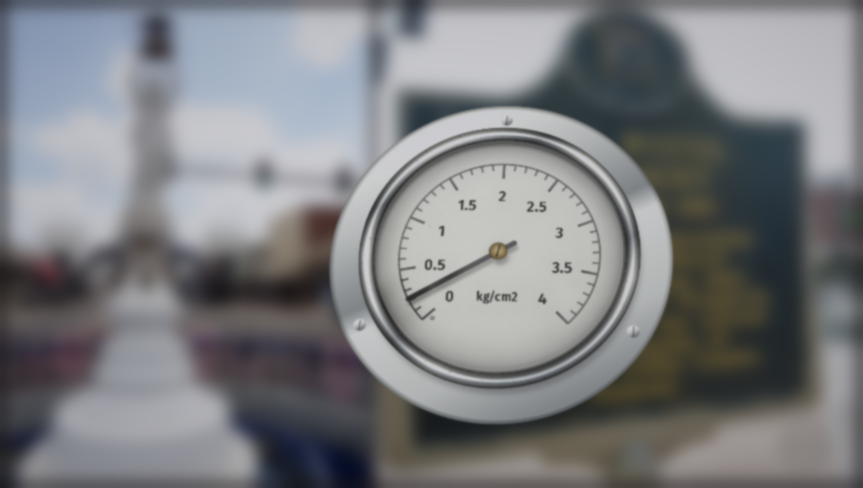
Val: 0.2 kg/cm²
